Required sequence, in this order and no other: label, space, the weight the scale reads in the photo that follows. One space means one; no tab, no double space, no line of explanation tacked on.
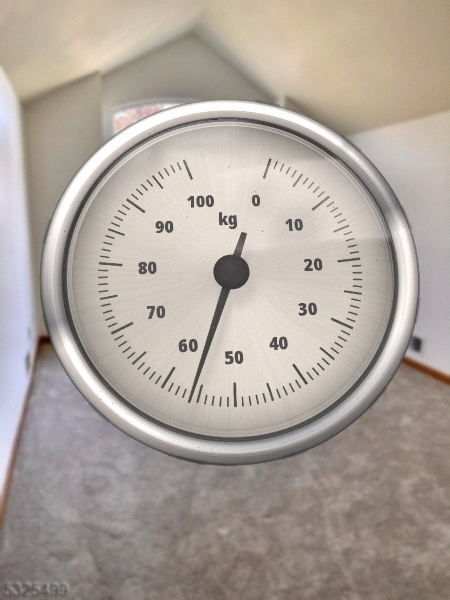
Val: 56 kg
